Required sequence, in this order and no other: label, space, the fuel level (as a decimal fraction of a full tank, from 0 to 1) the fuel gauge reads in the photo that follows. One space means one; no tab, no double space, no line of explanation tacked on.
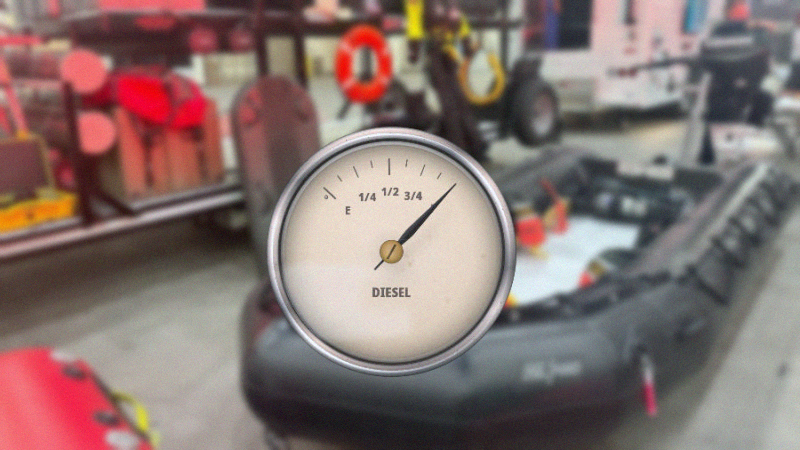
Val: 1
